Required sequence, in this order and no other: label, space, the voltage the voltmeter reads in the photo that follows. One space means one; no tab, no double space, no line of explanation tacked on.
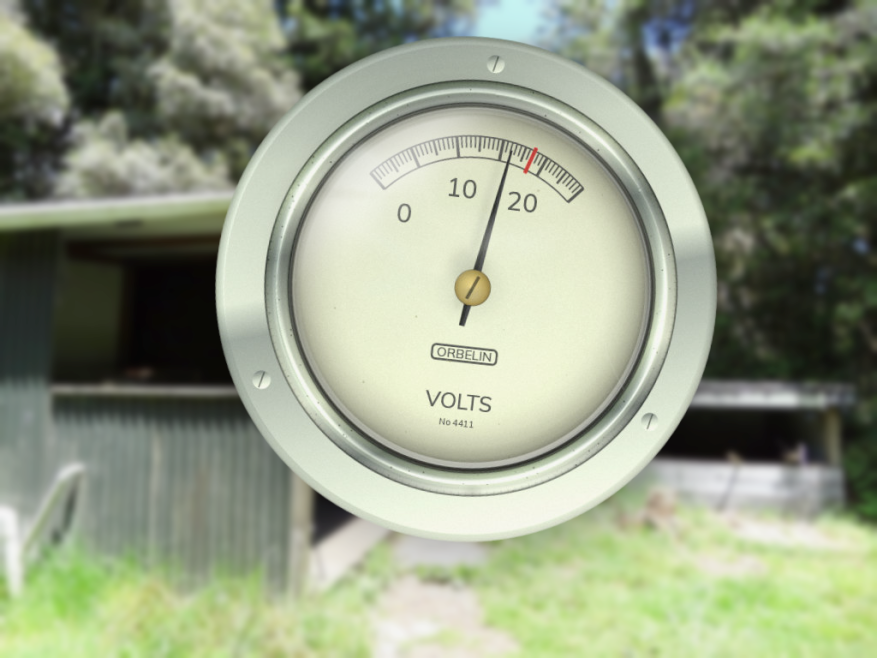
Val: 16 V
